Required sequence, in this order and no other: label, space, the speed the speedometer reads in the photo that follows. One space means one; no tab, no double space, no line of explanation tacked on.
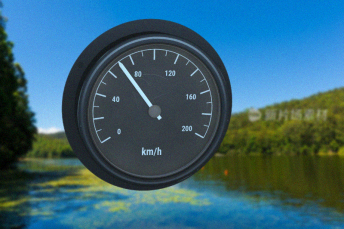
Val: 70 km/h
